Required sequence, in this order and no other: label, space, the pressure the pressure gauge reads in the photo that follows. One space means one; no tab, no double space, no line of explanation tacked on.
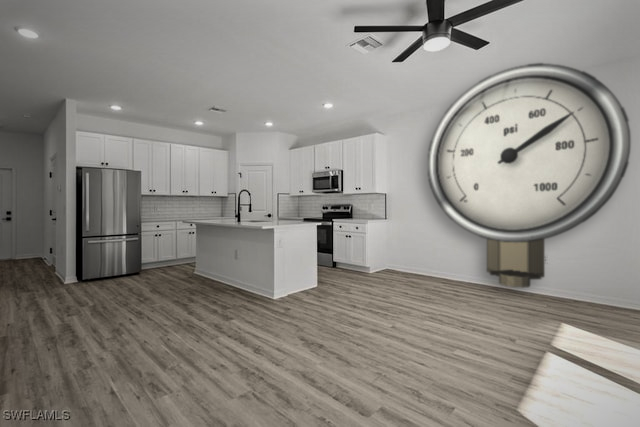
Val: 700 psi
